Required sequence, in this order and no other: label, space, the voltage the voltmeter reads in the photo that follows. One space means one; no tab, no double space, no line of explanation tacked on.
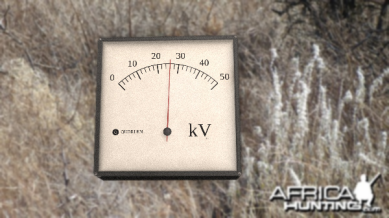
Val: 26 kV
